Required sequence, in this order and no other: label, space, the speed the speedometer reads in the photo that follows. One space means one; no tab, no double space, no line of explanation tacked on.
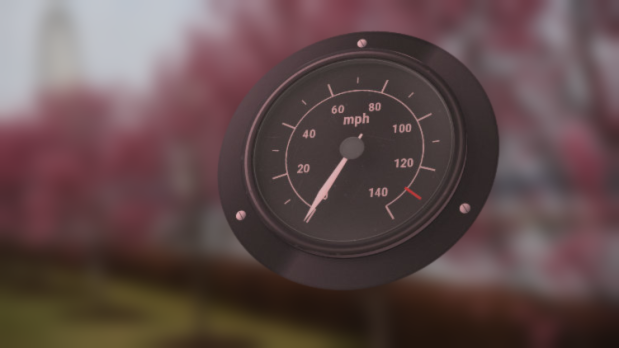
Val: 0 mph
